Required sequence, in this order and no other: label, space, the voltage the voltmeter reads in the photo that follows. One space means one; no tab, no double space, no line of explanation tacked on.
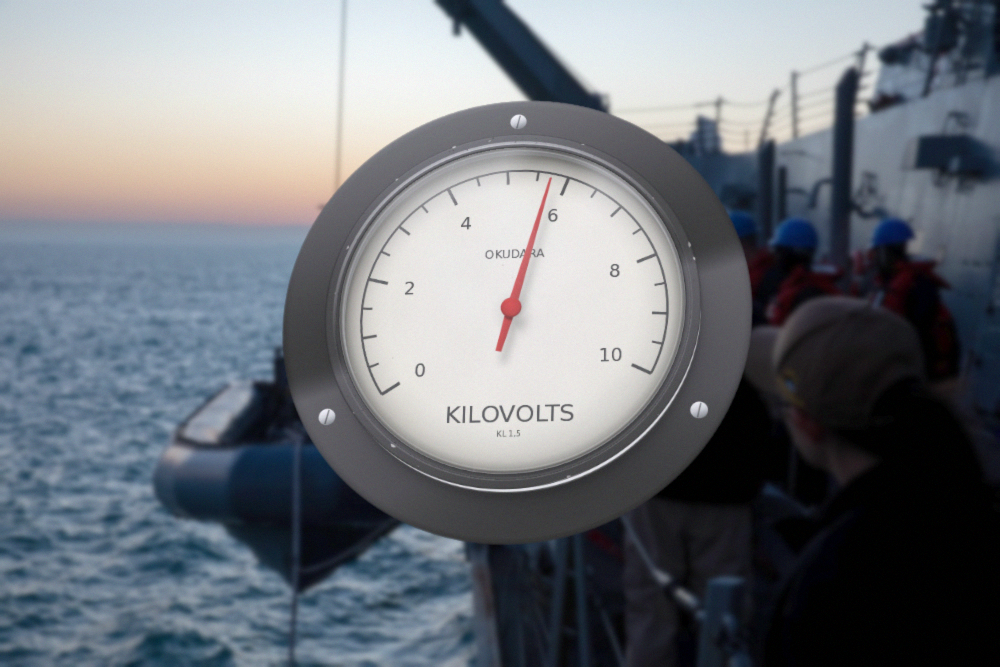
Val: 5.75 kV
